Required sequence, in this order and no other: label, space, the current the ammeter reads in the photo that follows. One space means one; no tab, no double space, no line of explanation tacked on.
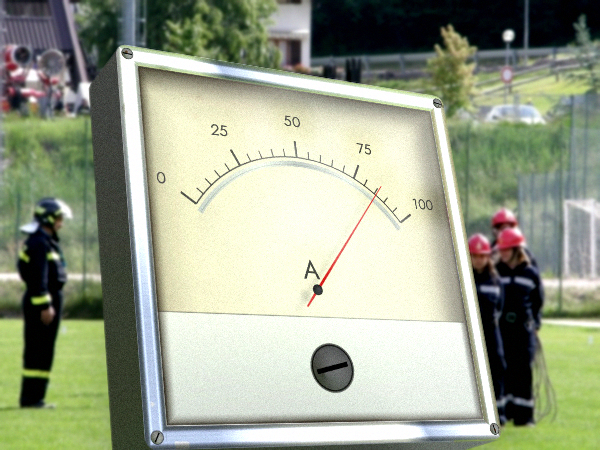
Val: 85 A
